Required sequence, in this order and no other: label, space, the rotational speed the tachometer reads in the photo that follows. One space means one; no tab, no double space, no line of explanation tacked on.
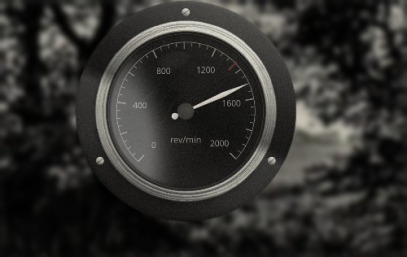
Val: 1500 rpm
